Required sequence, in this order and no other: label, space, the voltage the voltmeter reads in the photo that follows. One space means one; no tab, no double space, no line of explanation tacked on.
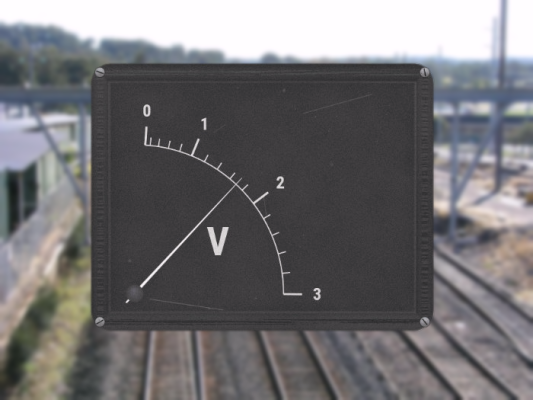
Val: 1.7 V
